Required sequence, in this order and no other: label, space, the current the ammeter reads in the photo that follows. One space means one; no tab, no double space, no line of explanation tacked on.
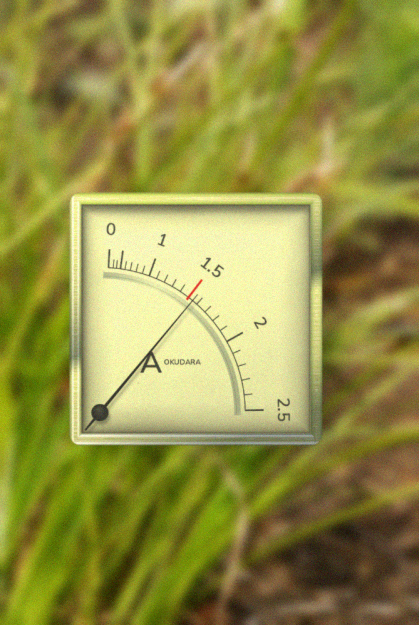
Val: 1.55 A
